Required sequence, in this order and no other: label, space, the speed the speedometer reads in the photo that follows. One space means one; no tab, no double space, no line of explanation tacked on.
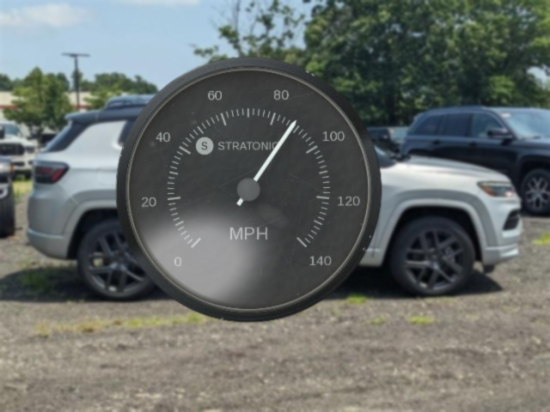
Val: 88 mph
